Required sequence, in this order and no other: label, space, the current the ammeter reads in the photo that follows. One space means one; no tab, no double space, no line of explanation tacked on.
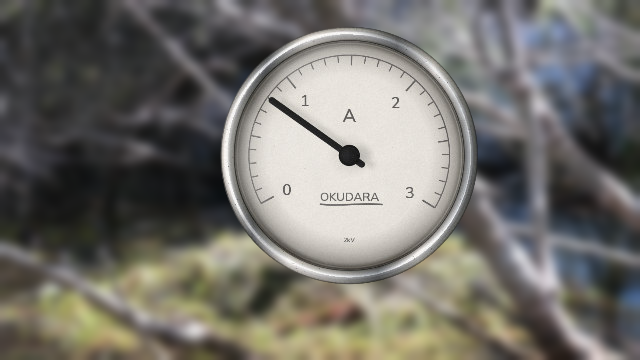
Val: 0.8 A
